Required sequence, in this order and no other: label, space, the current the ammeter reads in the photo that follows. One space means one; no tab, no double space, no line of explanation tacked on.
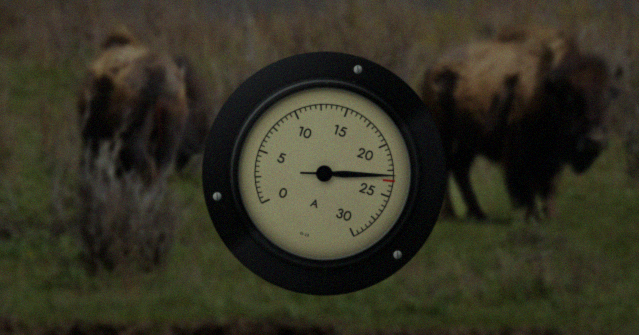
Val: 23 A
